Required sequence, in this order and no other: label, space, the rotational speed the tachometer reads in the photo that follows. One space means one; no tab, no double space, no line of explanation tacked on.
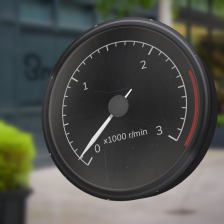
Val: 100 rpm
